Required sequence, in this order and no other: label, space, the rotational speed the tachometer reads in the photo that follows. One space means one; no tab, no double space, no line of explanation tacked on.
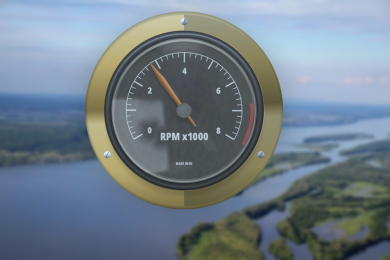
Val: 2800 rpm
